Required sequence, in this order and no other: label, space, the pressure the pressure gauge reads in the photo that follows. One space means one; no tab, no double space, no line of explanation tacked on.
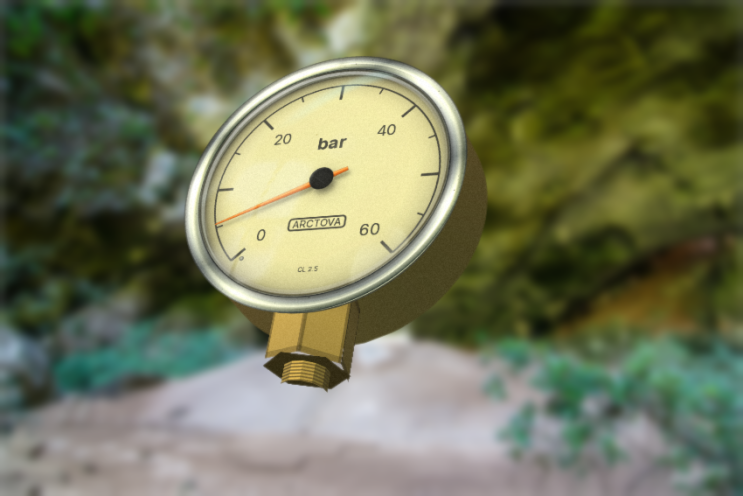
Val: 5 bar
